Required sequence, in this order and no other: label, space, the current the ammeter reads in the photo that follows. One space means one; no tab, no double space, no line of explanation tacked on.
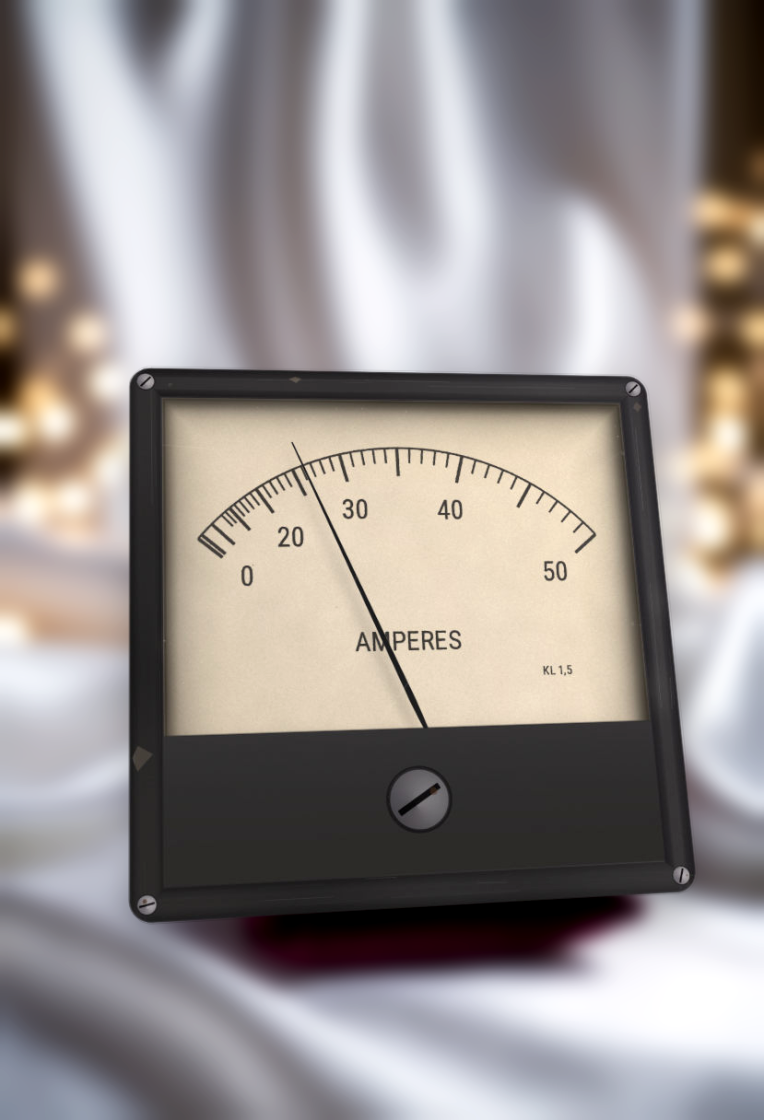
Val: 26 A
